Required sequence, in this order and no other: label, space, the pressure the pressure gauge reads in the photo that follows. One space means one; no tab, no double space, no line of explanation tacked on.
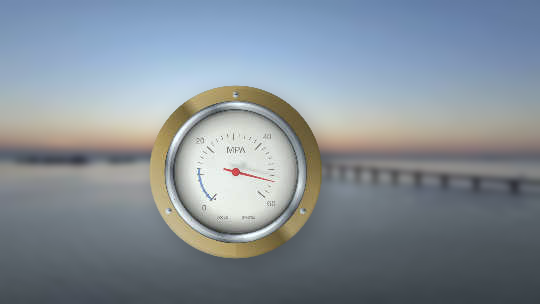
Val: 54 MPa
